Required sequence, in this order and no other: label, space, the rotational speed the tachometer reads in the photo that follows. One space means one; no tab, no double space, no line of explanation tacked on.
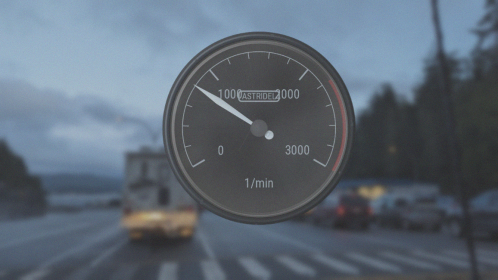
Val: 800 rpm
